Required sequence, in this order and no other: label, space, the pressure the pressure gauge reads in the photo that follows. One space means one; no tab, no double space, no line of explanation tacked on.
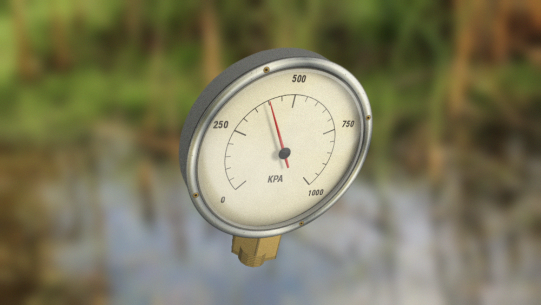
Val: 400 kPa
